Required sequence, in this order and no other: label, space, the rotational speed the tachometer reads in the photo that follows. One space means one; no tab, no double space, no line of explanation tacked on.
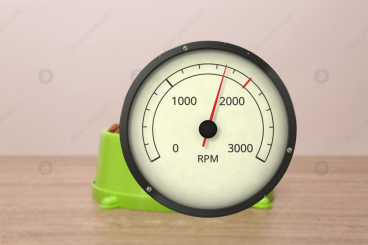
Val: 1700 rpm
